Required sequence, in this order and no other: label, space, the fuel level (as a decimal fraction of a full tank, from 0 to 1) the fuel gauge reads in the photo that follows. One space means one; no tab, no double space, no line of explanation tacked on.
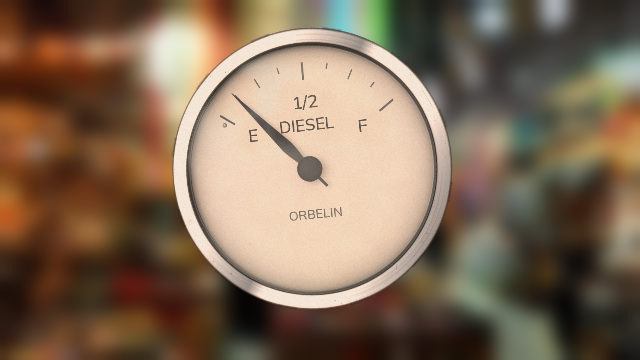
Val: 0.125
